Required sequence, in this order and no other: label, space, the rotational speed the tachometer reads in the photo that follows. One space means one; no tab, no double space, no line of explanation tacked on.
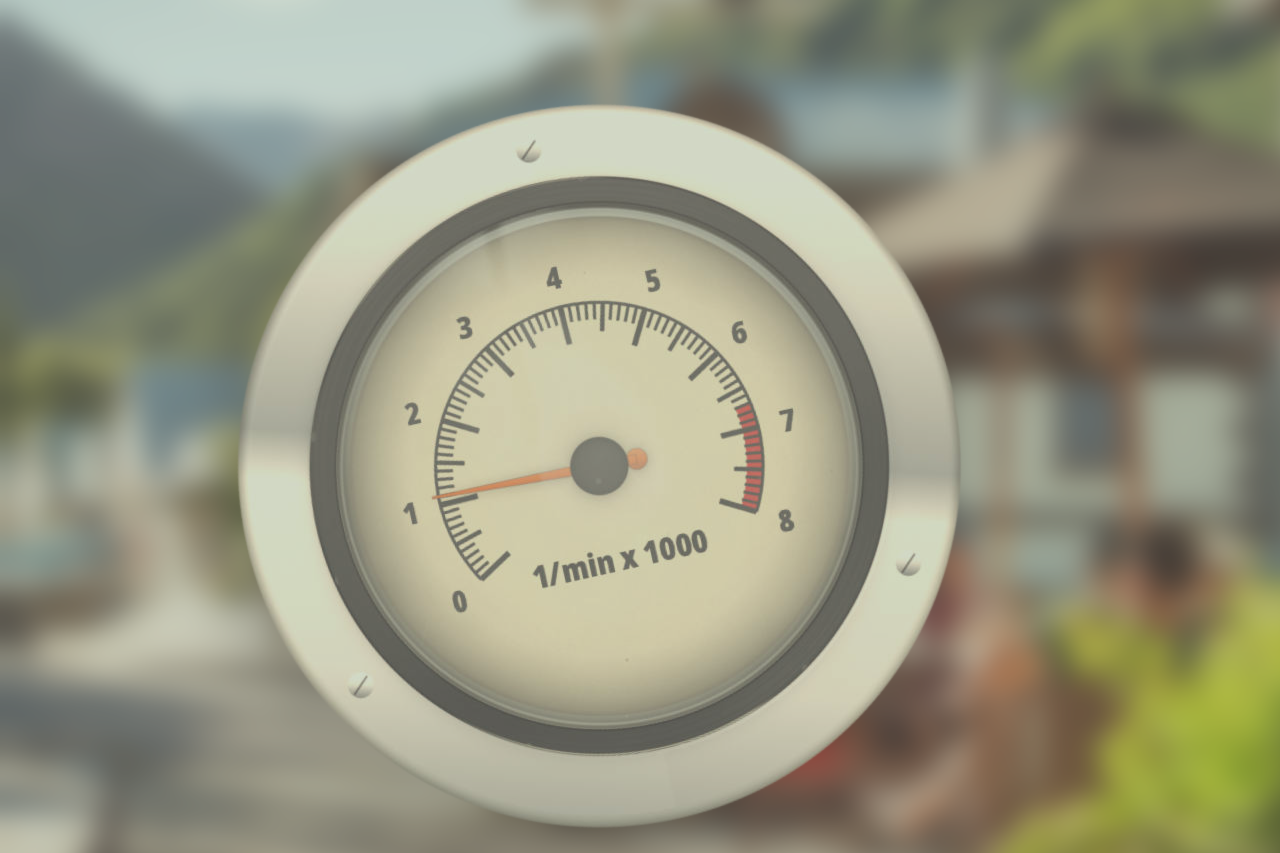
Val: 1100 rpm
